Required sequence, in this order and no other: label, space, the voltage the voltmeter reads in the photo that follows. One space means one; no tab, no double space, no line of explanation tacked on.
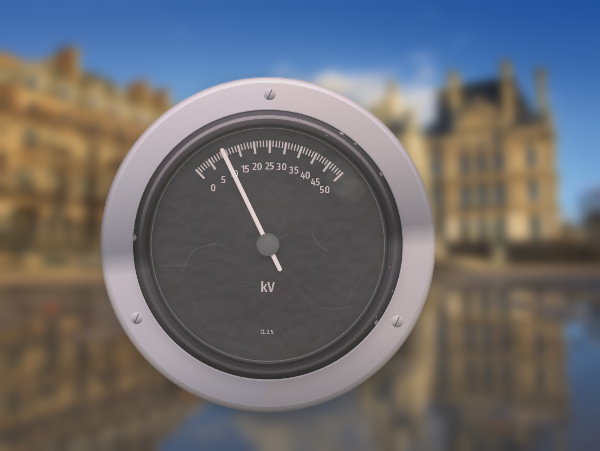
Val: 10 kV
